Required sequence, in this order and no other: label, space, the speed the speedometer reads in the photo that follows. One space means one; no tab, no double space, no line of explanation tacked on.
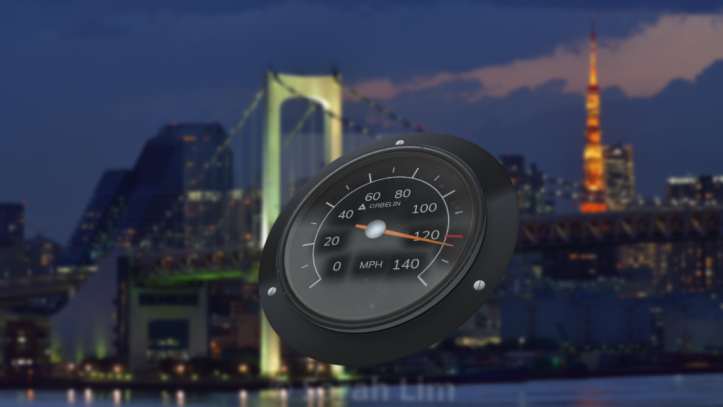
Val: 125 mph
